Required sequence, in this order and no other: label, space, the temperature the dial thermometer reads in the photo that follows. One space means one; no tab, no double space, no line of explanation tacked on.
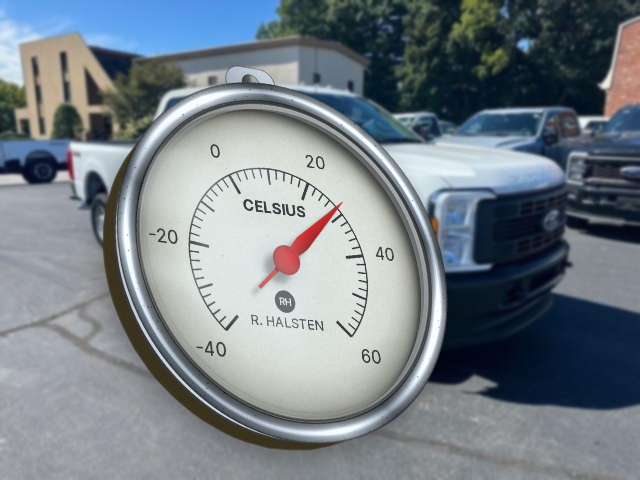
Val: 28 °C
